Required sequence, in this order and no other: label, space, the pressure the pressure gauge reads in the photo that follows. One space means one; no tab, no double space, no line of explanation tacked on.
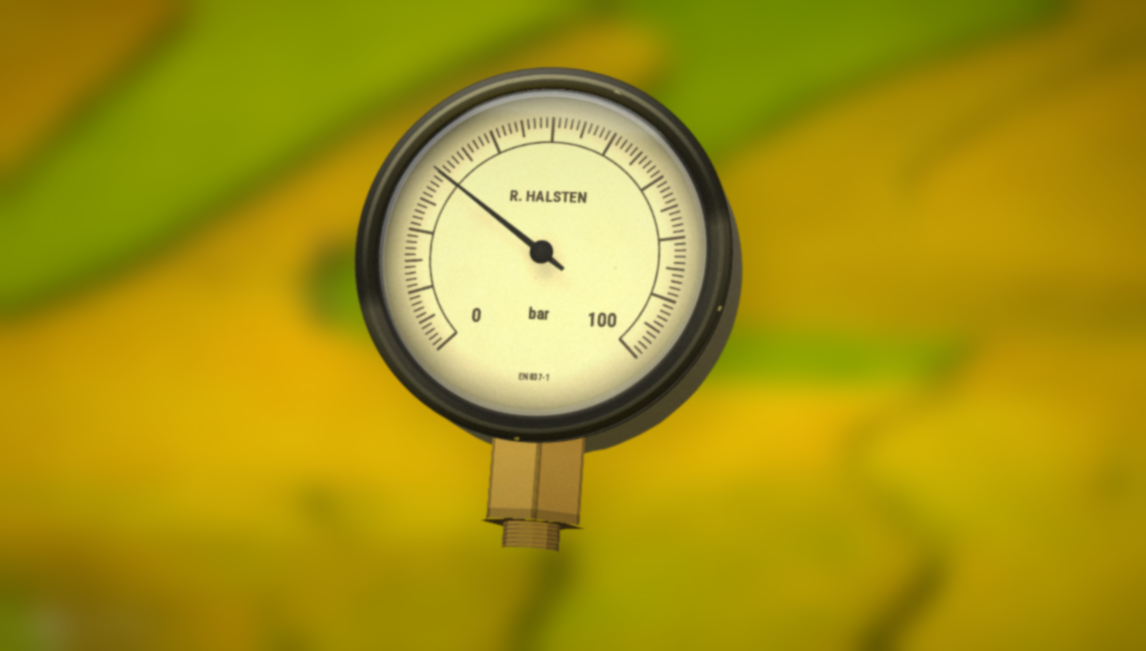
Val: 30 bar
